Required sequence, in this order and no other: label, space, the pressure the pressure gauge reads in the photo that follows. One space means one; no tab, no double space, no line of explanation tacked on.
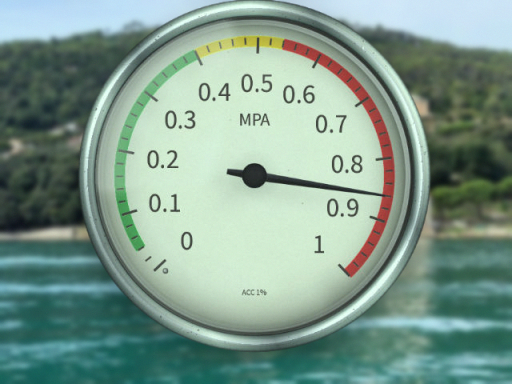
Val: 0.86 MPa
